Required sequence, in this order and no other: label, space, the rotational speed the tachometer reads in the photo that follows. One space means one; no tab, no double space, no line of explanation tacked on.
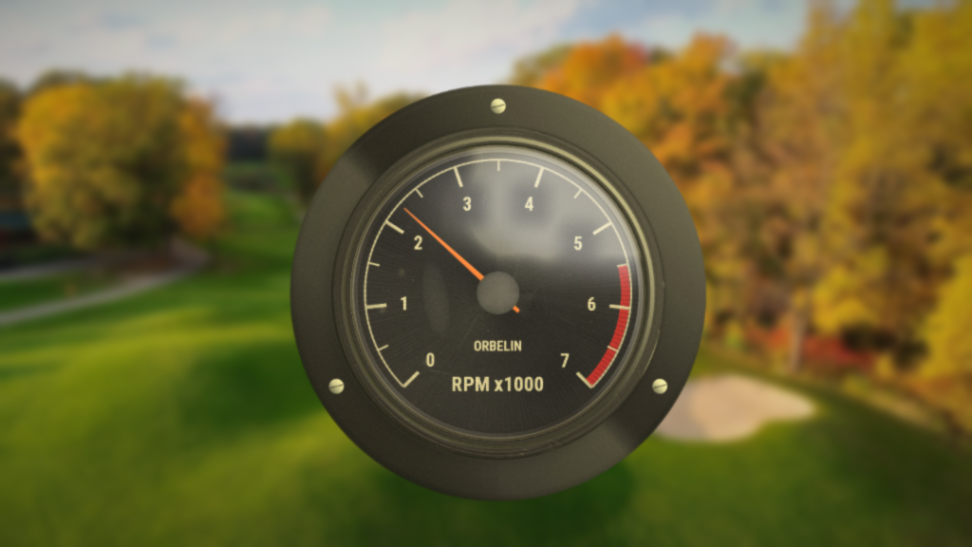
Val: 2250 rpm
